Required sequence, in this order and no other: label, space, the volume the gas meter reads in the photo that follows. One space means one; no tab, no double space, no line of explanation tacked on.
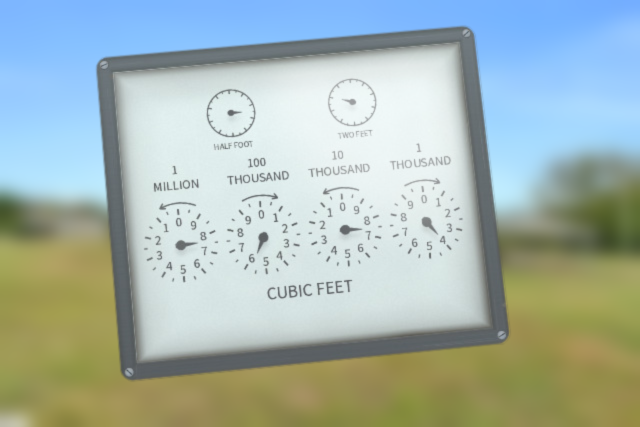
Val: 757400 ft³
